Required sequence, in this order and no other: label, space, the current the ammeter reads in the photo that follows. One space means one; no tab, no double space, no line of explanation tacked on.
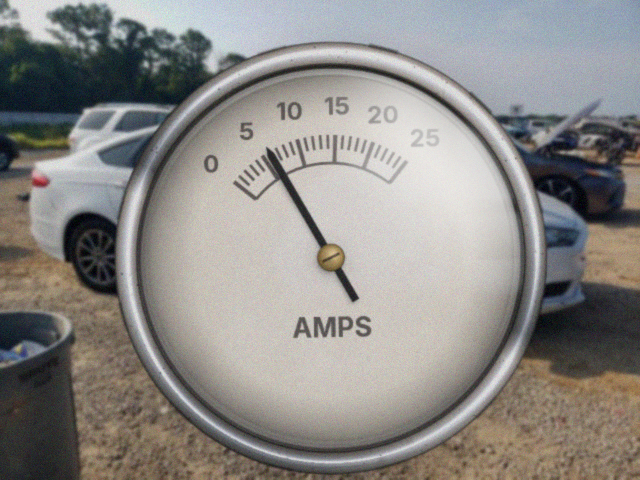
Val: 6 A
